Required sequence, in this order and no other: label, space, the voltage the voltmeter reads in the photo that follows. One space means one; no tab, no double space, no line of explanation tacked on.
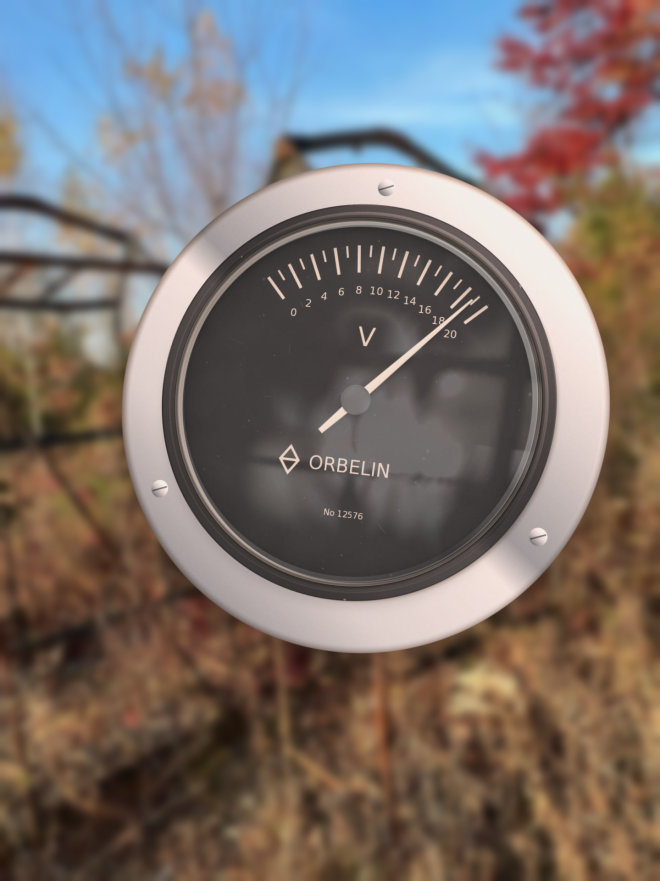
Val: 19 V
